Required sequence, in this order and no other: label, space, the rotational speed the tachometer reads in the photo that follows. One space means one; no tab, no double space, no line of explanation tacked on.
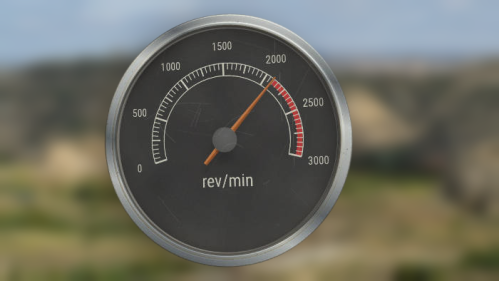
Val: 2100 rpm
